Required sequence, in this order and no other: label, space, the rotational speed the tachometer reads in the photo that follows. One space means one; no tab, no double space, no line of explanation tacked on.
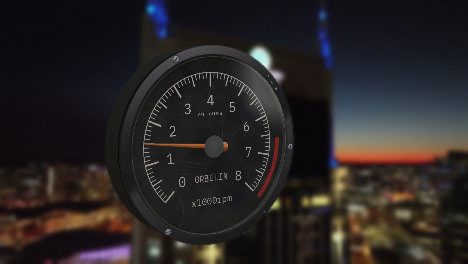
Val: 1500 rpm
